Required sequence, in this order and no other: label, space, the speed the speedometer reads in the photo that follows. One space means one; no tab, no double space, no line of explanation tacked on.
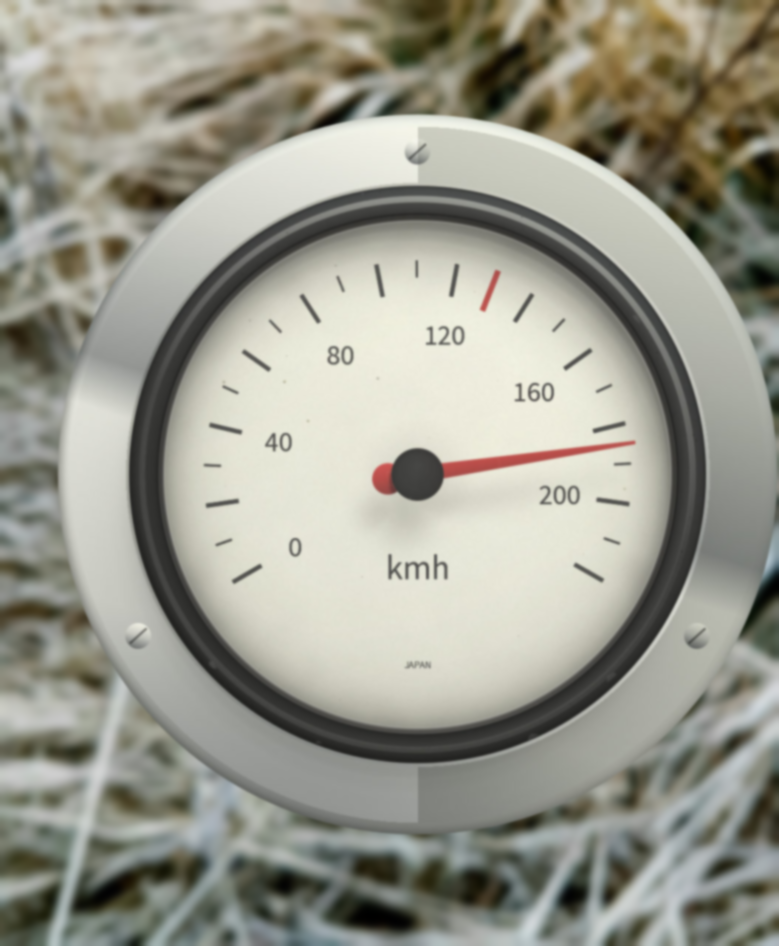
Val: 185 km/h
